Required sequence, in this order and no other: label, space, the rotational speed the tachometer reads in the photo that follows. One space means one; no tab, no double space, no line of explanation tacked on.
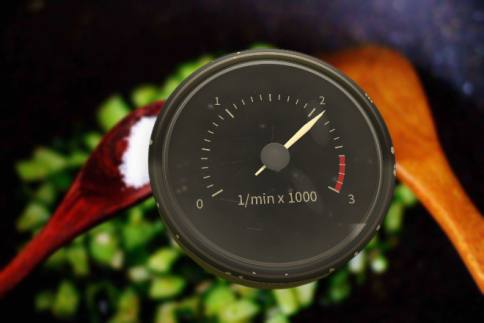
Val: 2100 rpm
